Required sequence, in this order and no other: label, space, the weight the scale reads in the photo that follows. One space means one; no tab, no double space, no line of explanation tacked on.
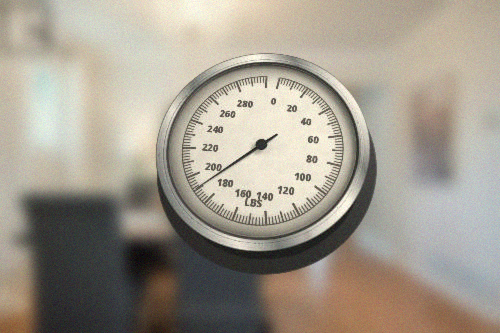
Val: 190 lb
